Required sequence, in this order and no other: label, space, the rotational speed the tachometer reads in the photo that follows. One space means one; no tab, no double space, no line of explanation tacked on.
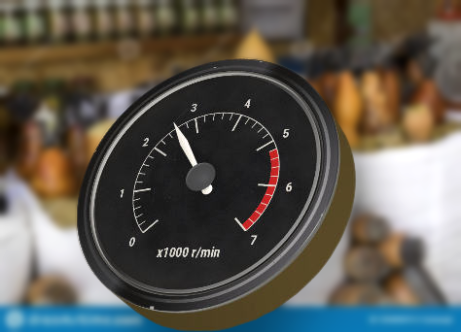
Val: 2600 rpm
